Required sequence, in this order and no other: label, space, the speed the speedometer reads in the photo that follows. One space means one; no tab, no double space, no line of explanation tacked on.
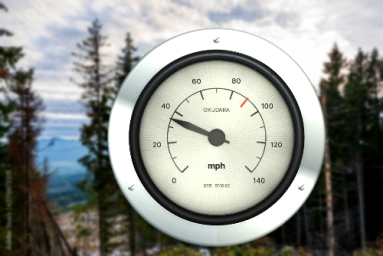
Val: 35 mph
